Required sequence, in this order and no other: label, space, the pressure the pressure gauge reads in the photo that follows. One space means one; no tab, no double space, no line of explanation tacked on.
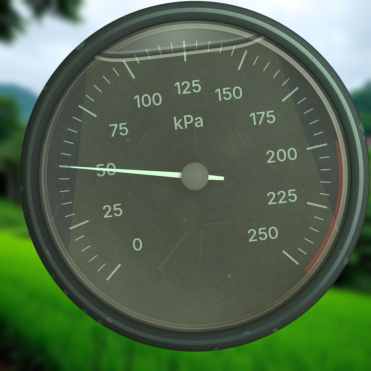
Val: 50 kPa
